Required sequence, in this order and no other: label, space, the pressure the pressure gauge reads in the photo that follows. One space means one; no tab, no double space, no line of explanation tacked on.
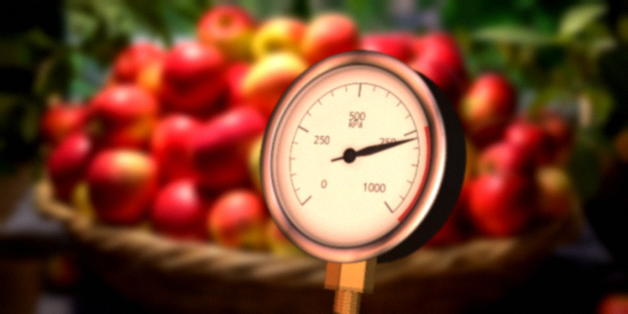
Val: 775 kPa
